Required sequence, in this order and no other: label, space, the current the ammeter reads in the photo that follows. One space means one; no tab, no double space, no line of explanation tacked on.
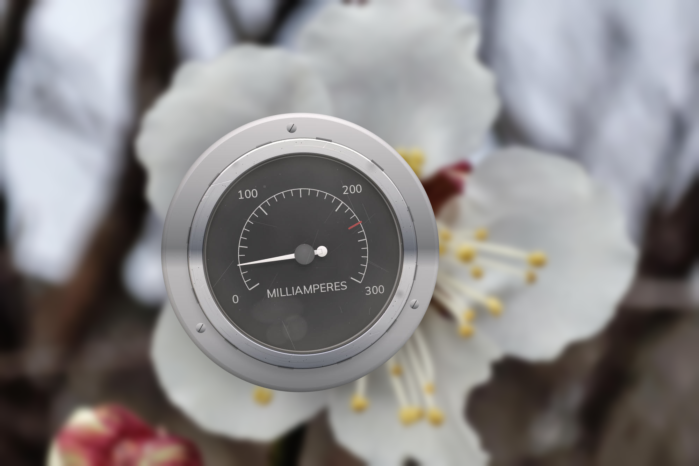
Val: 30 mA
